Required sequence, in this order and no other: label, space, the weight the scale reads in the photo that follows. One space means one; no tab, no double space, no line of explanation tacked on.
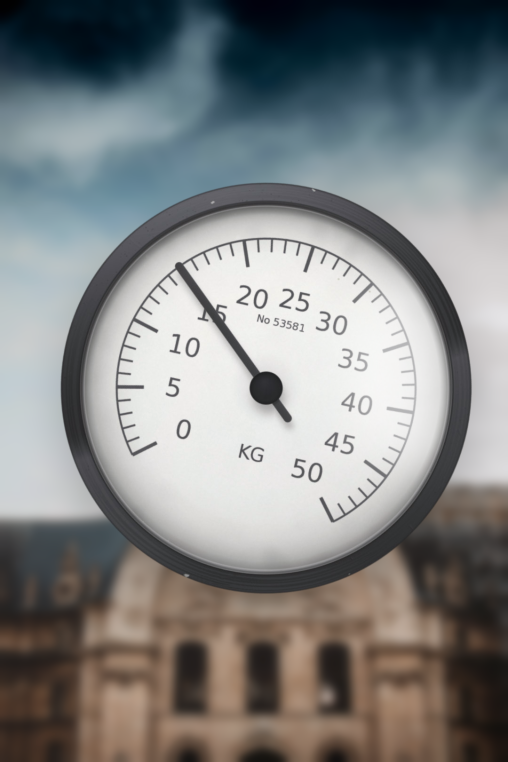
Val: 15 kg
